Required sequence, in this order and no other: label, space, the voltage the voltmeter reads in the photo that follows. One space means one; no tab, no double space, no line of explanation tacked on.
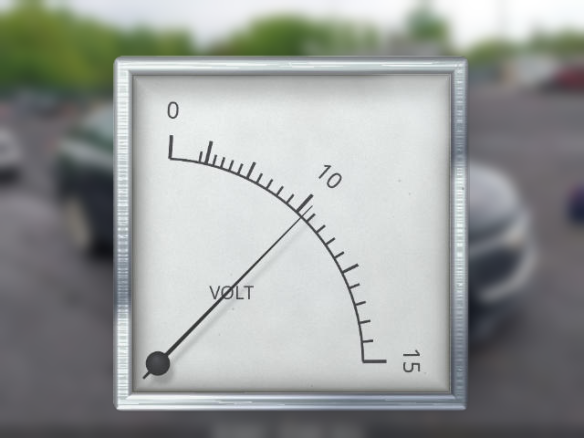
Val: 10.25 V
